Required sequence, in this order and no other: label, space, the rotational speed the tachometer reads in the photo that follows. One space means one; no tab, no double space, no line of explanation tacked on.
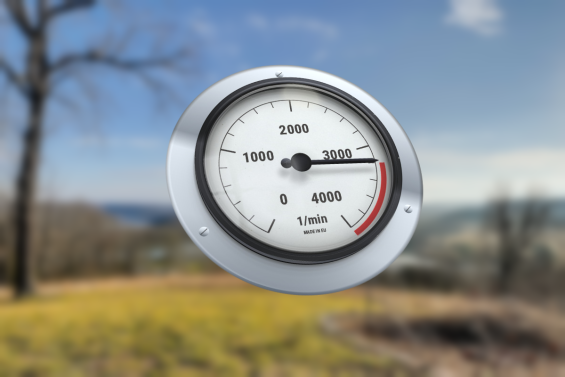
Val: 3200 rpm
